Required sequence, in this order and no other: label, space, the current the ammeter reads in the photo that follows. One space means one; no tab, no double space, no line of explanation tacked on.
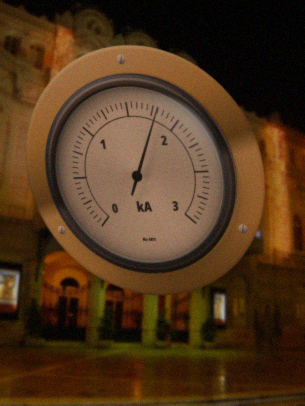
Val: 1.8 kA
